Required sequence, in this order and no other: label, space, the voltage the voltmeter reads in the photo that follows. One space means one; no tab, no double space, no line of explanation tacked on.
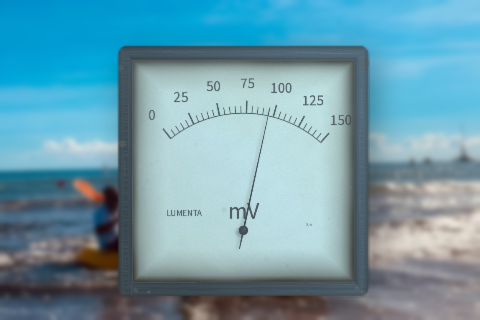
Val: 95 mV
